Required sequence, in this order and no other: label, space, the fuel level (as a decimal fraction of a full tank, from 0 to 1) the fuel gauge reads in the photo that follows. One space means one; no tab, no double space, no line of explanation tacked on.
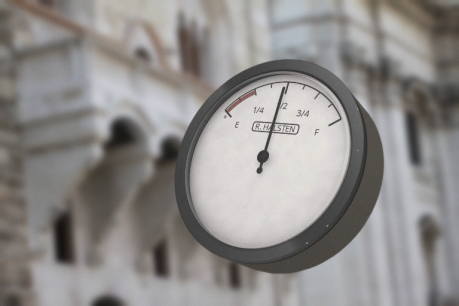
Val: 0.5
